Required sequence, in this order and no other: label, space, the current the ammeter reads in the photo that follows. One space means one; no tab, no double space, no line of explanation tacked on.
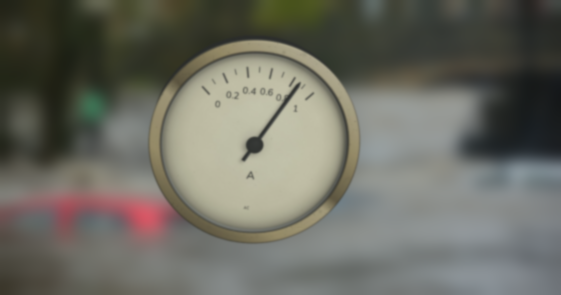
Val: 0.85 A
